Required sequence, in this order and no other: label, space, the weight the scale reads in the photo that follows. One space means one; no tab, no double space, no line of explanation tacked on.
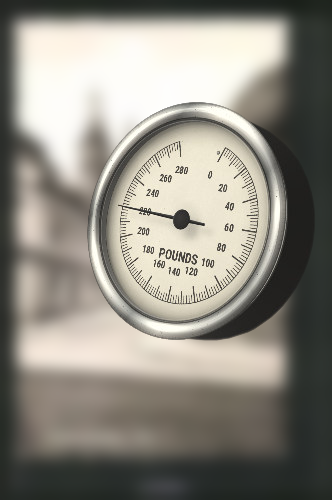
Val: 220 lb
